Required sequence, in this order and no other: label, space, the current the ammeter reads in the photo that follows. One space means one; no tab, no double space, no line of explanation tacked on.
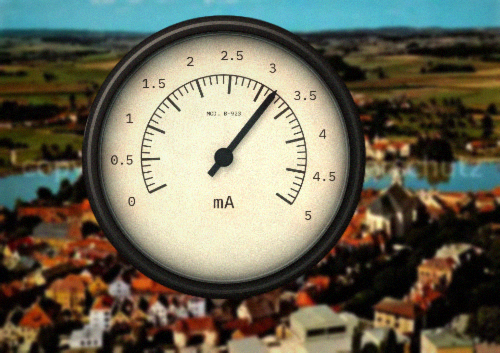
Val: 3.2 mA
